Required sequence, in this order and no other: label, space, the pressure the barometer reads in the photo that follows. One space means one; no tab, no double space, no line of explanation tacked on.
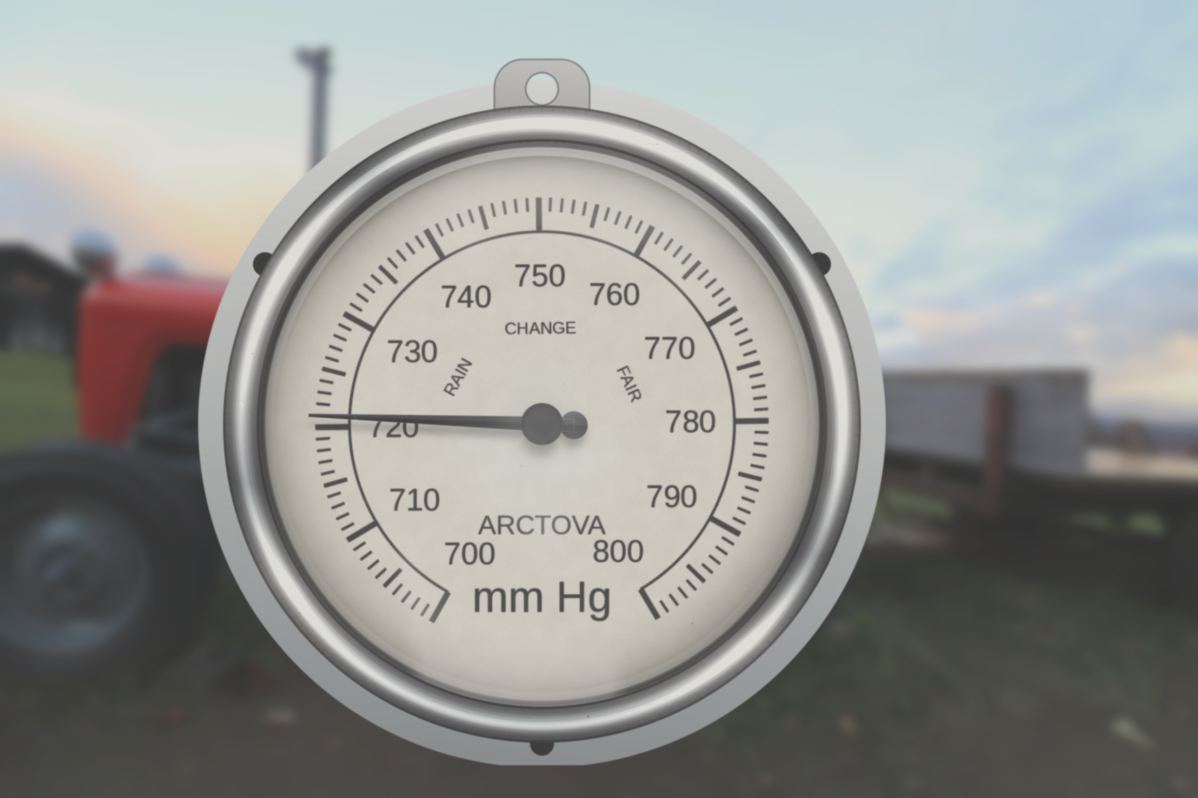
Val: 721 mmHg
